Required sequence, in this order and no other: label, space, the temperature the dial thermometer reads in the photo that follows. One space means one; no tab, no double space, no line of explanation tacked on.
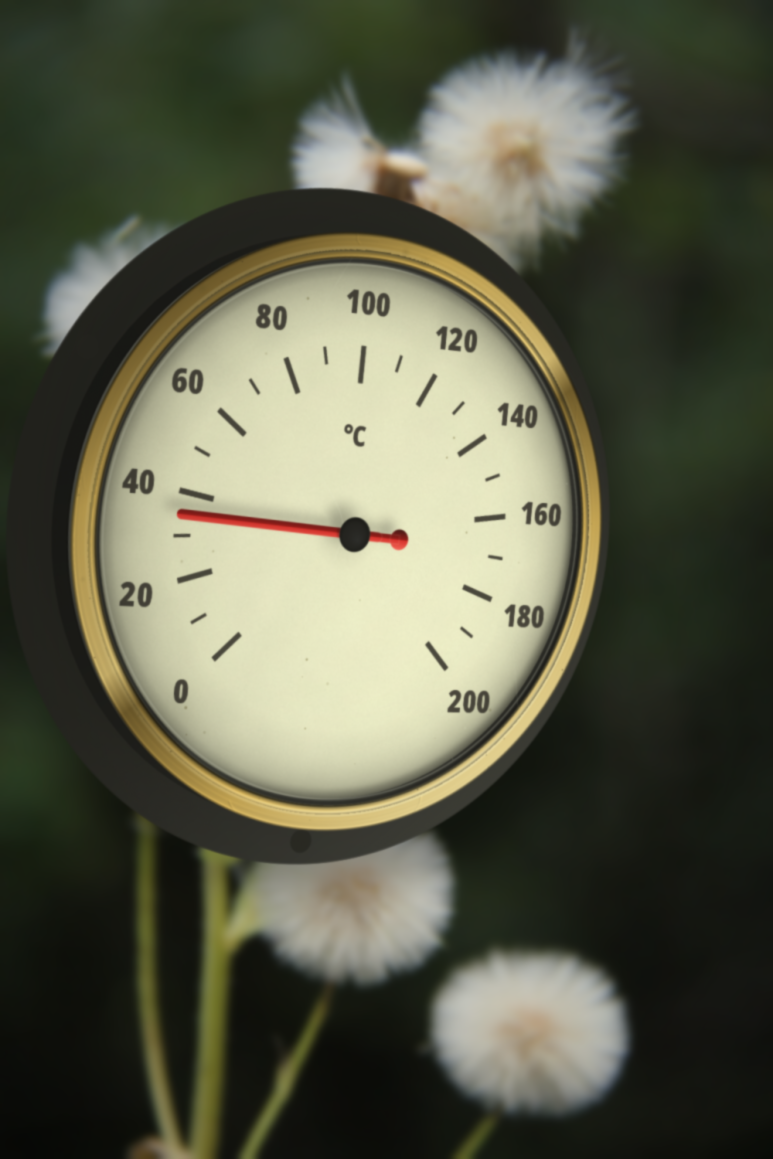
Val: 35 °C
